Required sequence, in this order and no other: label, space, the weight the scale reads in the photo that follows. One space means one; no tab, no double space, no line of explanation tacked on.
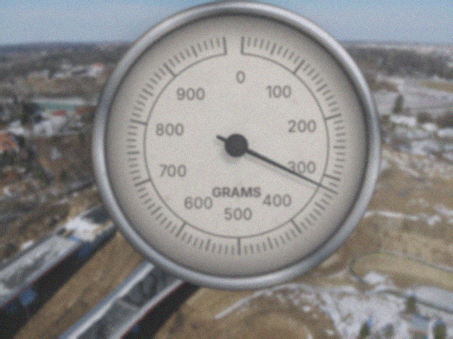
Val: 320 g
